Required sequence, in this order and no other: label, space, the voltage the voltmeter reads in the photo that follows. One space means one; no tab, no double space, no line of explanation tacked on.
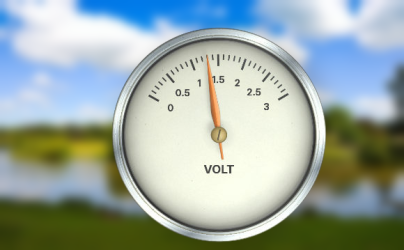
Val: 1.3 V
